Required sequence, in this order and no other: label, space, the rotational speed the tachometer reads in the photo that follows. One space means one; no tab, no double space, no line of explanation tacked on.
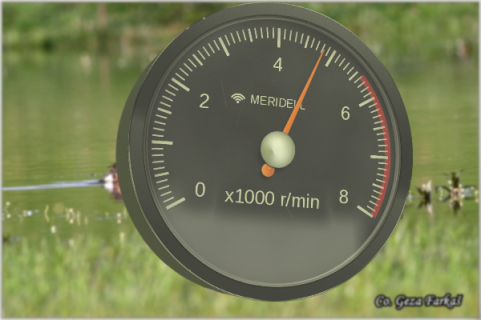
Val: 4800 rpm
